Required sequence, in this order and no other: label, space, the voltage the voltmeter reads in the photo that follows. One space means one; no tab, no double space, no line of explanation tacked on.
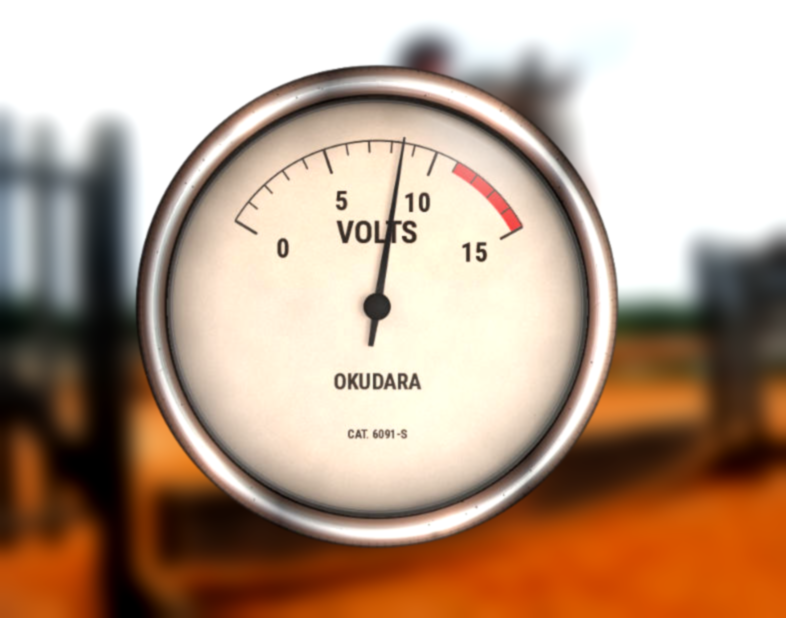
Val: 8.5 V
